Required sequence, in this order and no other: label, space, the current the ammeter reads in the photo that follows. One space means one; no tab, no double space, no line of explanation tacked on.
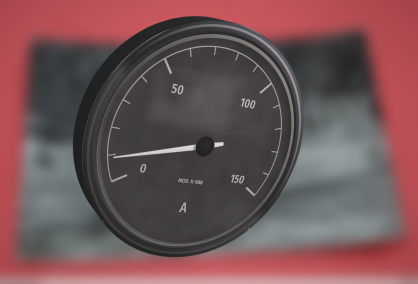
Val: 10 A
